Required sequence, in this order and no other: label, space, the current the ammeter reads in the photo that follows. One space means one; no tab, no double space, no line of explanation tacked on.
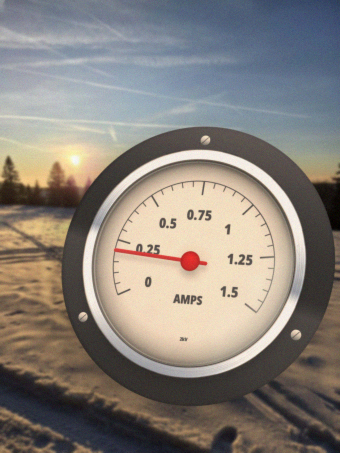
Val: 0.2 A
